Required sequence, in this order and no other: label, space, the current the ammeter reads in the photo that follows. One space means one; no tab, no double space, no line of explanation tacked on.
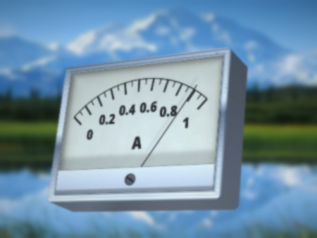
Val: 0.9 A
